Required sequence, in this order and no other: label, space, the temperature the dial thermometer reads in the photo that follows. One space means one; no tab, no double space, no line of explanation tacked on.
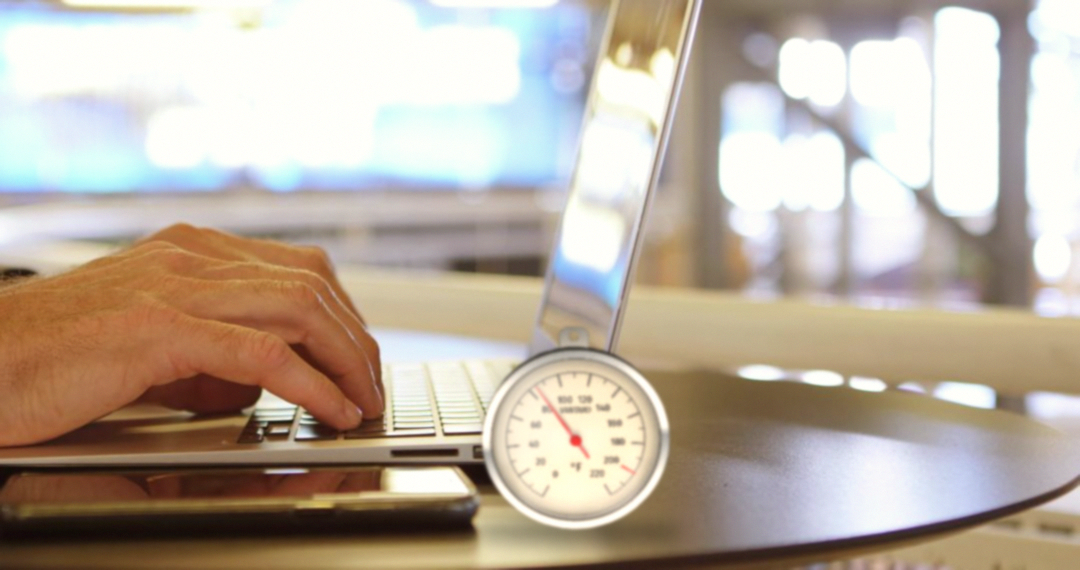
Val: 85 °F
